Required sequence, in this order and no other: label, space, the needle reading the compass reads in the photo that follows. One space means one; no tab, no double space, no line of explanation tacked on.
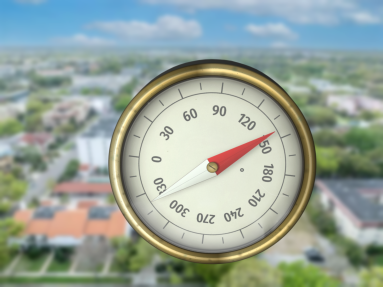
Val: 142.5 °
